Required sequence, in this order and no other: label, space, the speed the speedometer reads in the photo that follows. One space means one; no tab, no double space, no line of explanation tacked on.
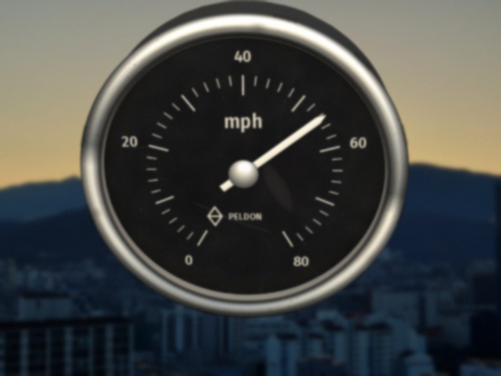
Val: 54 mph
